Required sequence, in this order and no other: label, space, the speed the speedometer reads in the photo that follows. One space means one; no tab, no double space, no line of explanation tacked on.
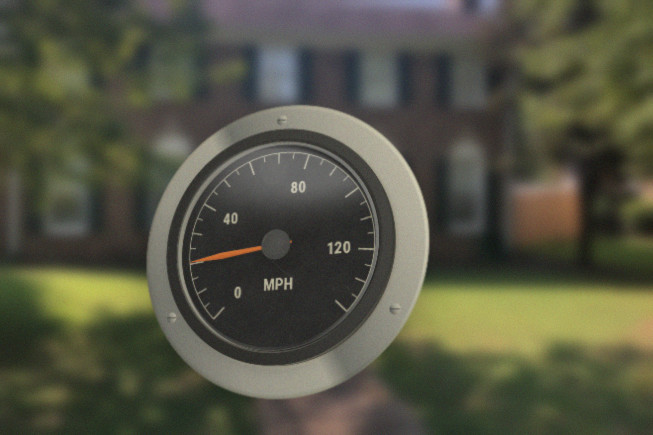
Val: 20 mph
